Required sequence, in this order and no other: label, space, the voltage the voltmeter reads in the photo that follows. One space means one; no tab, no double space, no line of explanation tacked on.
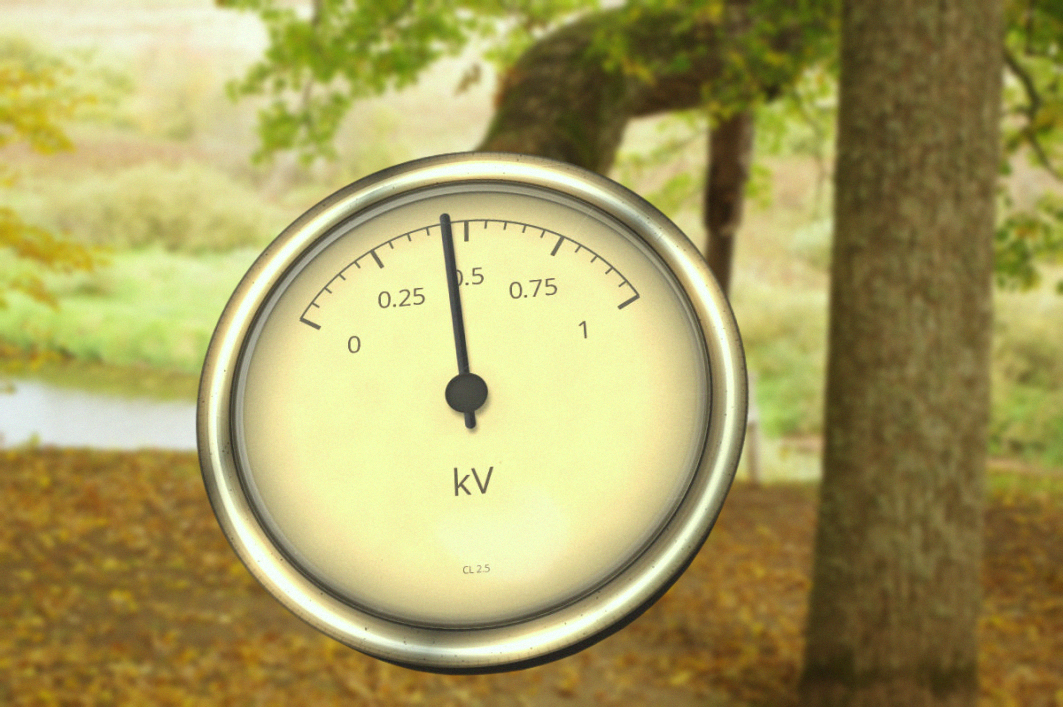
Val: 0.45 kV
